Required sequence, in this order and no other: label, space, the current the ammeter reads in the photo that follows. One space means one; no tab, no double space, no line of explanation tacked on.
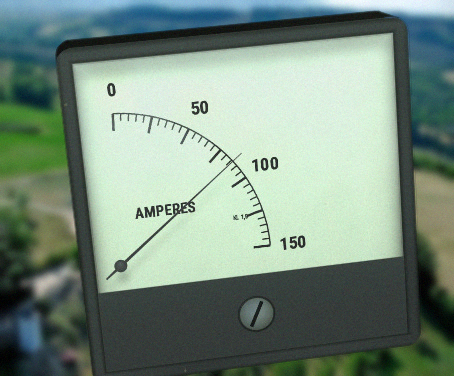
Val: 85 A
